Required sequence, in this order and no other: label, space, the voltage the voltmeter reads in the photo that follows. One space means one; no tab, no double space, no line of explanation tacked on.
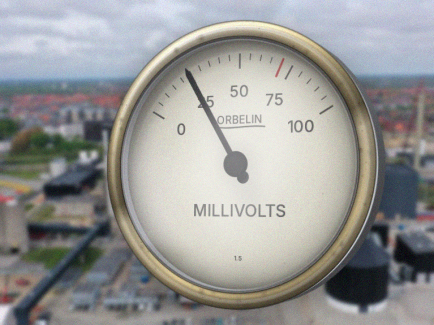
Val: 25 mV
